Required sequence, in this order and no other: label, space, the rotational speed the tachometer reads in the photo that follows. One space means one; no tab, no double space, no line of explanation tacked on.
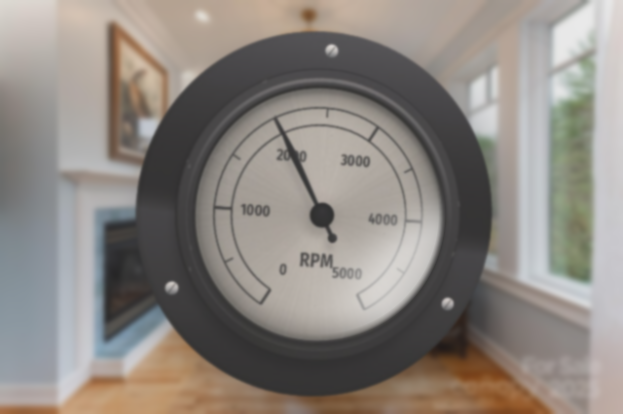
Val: 2000 rpm
